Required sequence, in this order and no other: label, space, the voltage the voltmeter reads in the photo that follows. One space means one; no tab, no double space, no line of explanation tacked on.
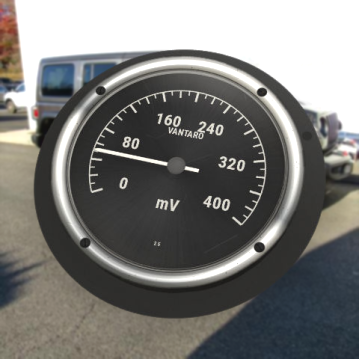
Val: 50 mV
